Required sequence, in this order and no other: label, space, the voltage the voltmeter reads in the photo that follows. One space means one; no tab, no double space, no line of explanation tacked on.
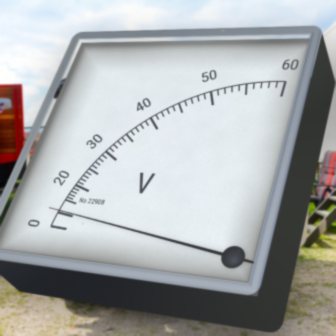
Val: 10 V
